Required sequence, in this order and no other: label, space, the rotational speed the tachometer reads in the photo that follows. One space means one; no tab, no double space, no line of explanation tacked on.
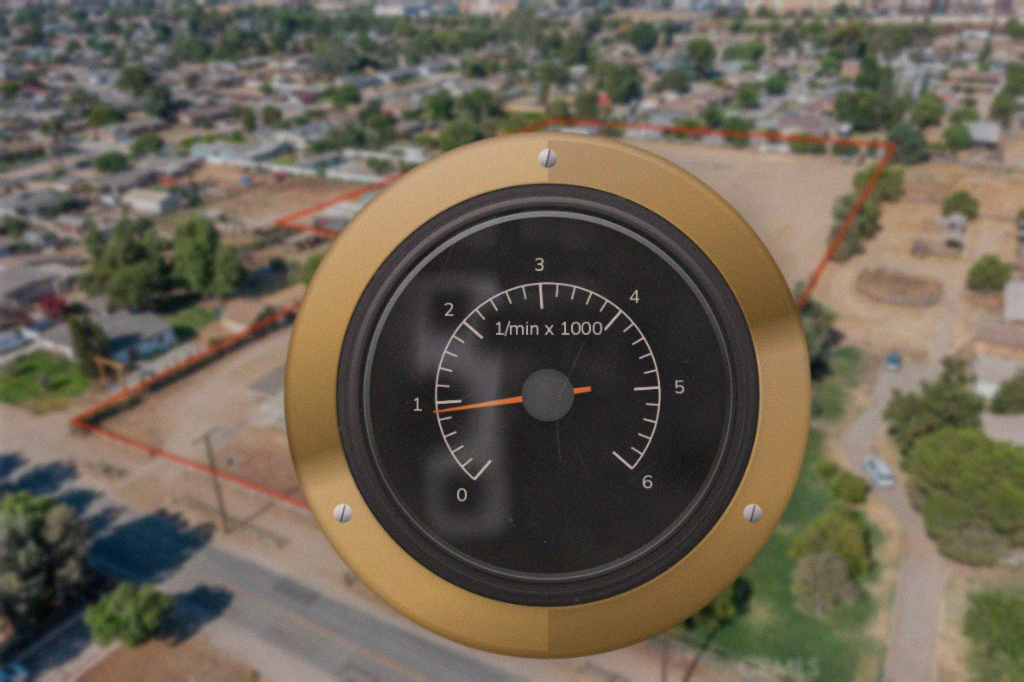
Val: 900 rpm
